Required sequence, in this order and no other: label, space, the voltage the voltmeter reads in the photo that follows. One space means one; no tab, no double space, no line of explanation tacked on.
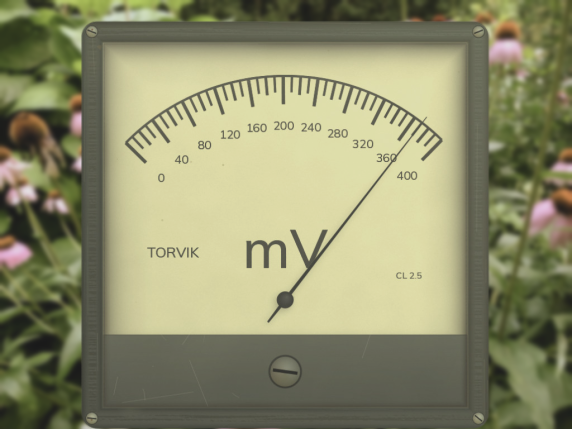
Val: 370 mV
